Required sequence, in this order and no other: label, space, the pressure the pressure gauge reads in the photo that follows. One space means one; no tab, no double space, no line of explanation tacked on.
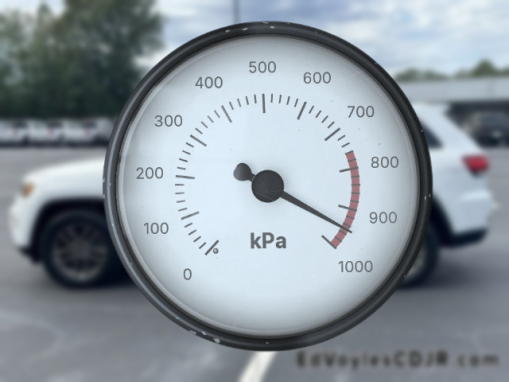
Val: 950 kPa
